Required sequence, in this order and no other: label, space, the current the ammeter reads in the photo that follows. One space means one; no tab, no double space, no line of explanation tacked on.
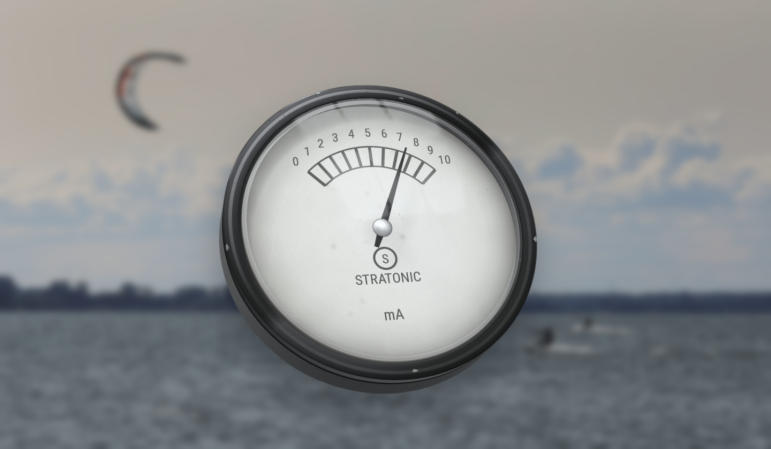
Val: 7.5 mA
